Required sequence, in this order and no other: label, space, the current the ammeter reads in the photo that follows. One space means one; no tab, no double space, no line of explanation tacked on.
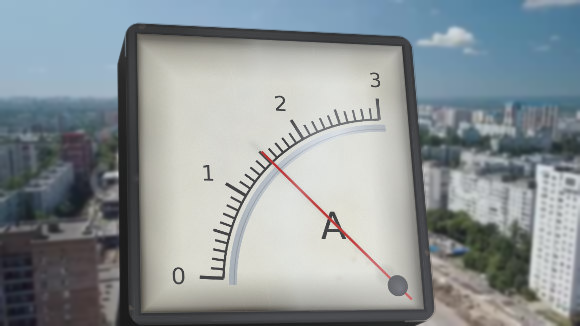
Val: 1.5 A
